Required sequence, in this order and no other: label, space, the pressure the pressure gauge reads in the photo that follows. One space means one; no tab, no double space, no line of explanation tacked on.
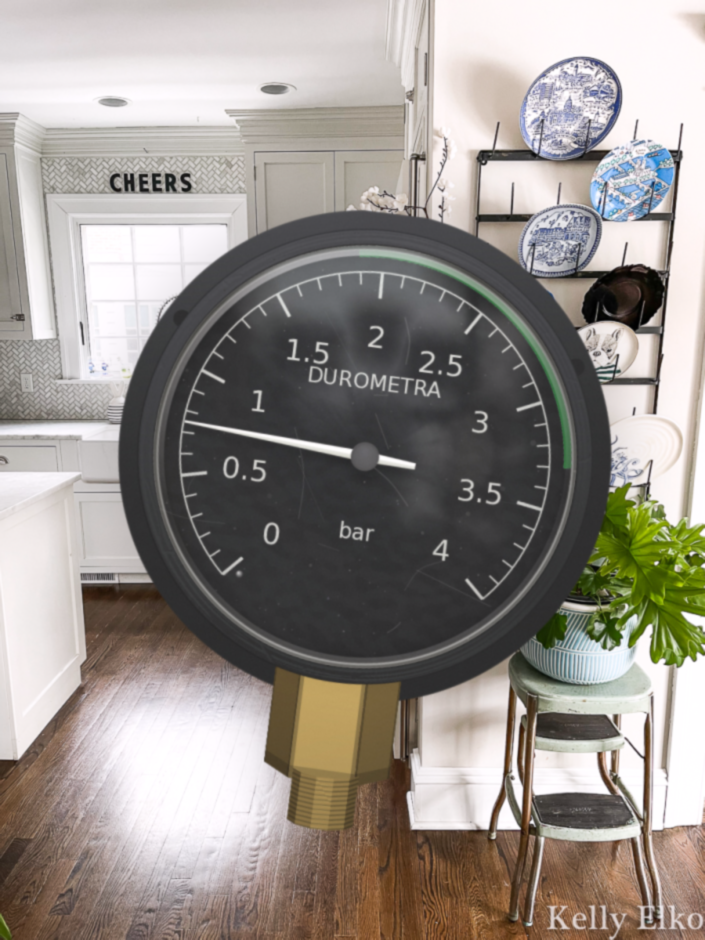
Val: 0.75 bar
